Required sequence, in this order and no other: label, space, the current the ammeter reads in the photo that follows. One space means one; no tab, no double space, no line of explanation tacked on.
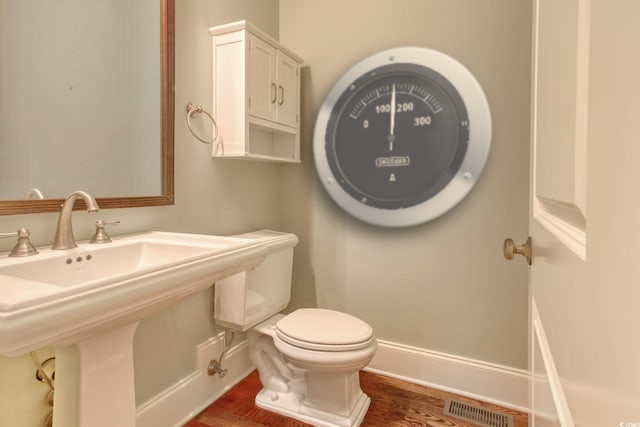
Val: 150 A
